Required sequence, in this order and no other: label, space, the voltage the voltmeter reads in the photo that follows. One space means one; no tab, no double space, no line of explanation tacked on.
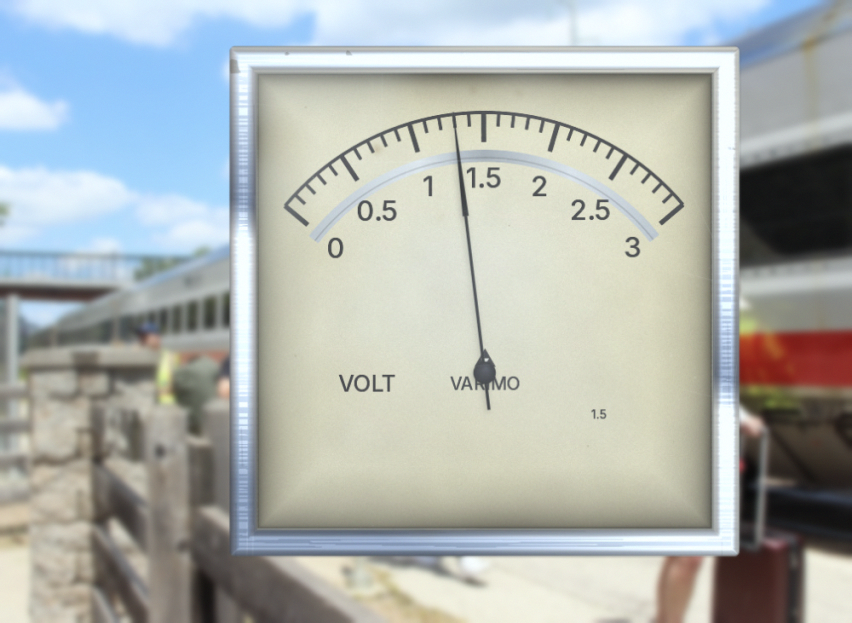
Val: 1.3 V
